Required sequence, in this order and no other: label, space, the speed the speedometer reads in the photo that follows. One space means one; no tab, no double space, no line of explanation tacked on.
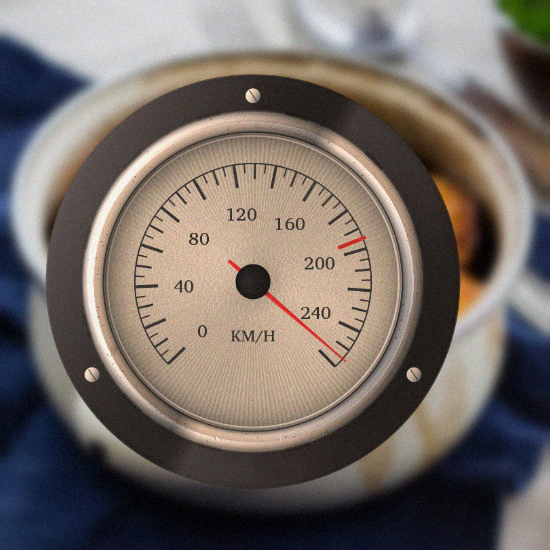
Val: 255 km/h
